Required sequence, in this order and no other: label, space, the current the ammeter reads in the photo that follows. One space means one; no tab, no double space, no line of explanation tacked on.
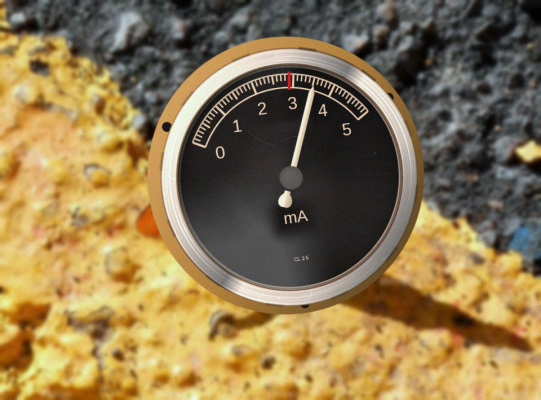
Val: 3.5 mA
